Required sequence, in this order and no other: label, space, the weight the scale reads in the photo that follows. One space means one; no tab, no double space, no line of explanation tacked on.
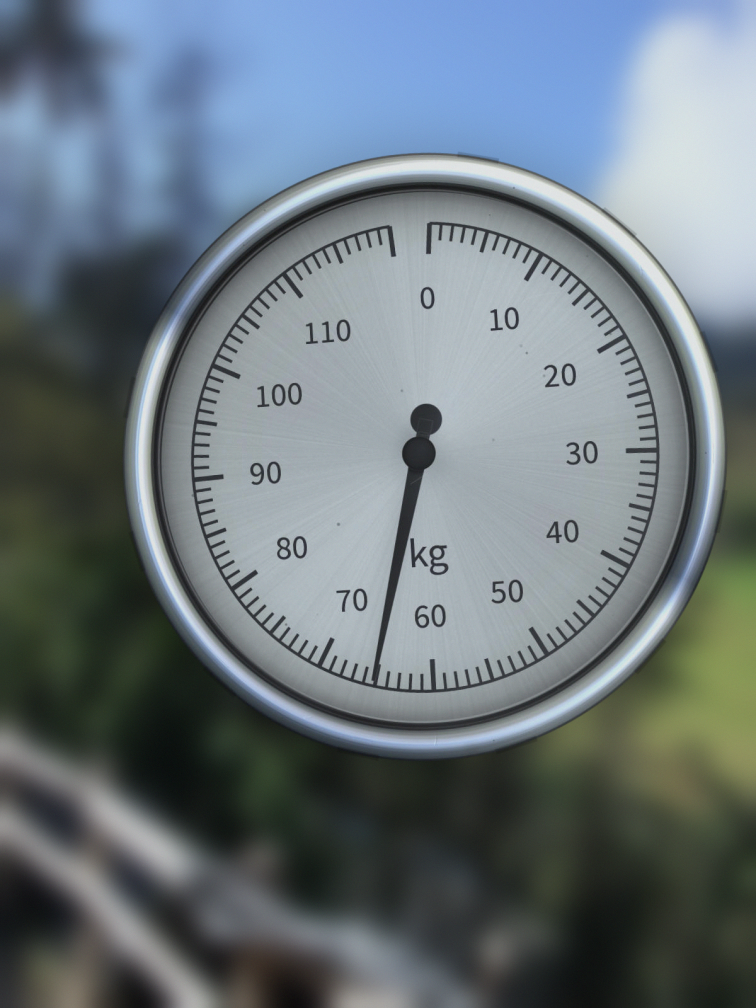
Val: 65 kg
